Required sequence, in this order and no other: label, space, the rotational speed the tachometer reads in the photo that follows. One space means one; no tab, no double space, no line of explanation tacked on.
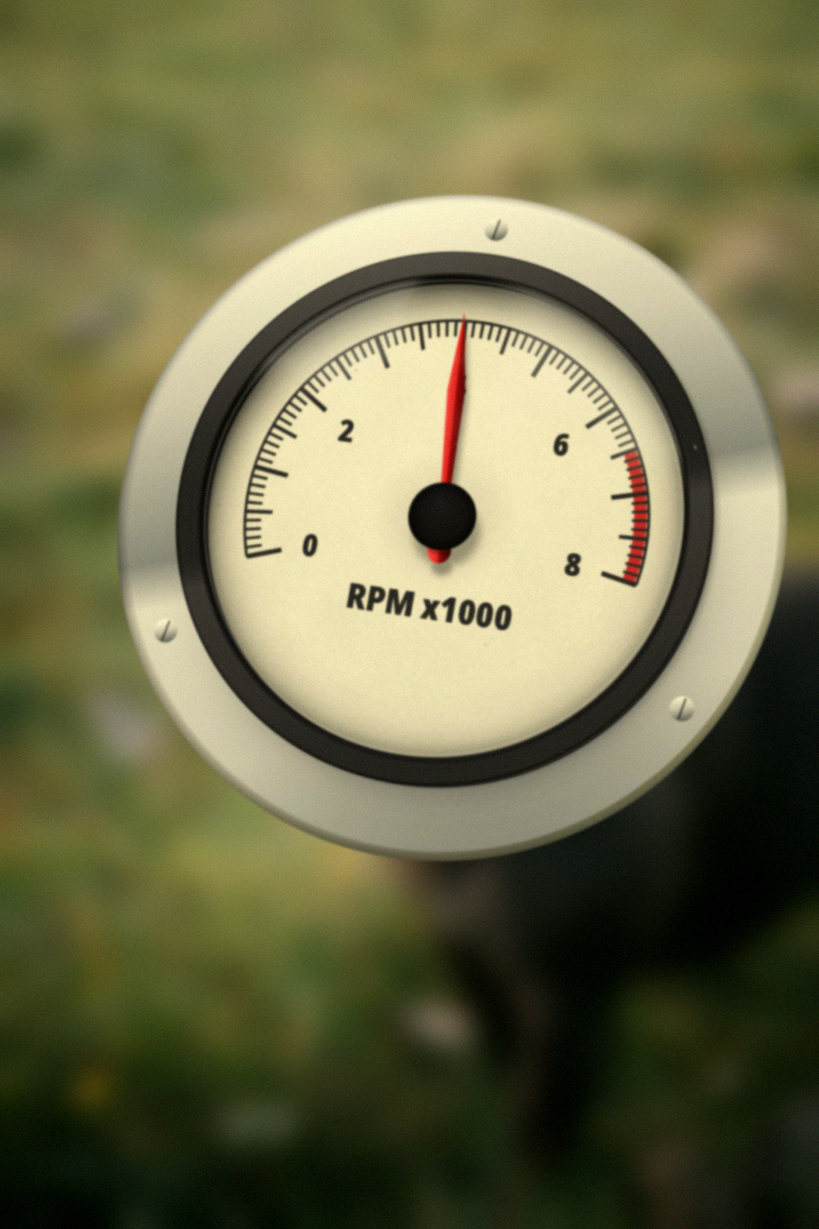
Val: 4000 rpm
